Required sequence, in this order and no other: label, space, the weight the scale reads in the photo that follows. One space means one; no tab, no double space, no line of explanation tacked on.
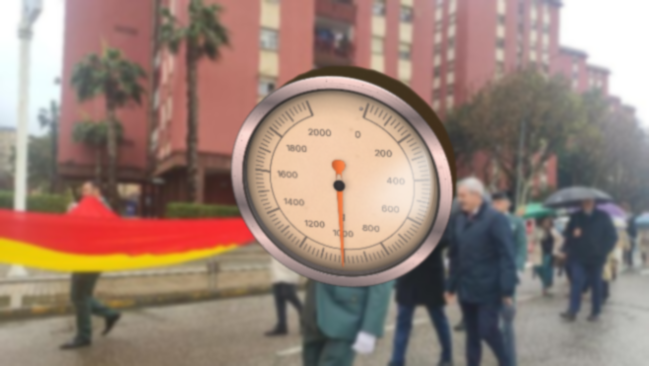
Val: 1000 g
